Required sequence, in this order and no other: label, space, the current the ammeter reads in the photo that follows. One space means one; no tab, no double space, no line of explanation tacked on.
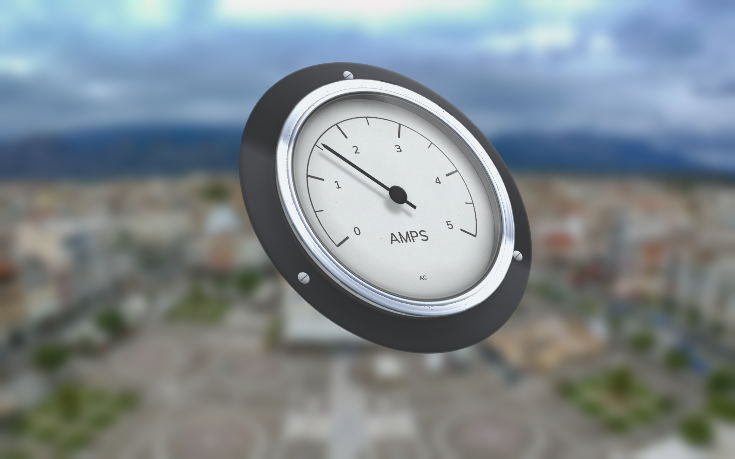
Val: 1.5 A
